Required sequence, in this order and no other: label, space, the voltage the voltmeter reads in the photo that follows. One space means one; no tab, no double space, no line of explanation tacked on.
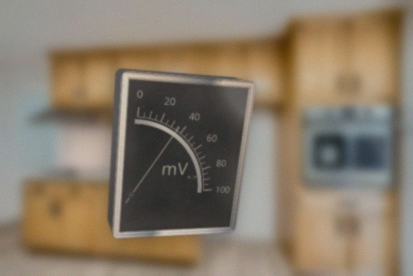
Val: 35 mV
